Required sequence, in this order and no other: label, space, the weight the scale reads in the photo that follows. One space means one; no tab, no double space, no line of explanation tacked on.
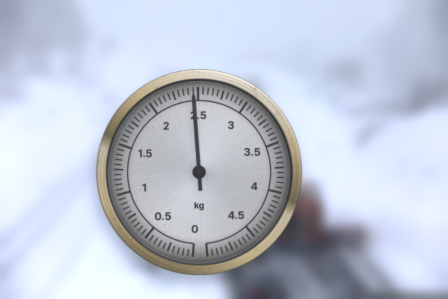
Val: 2.45 kg
